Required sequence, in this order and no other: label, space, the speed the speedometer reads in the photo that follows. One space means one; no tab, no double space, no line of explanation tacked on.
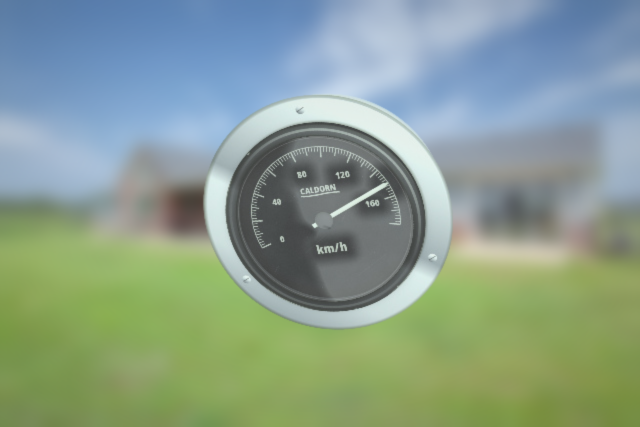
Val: 150 km/h
